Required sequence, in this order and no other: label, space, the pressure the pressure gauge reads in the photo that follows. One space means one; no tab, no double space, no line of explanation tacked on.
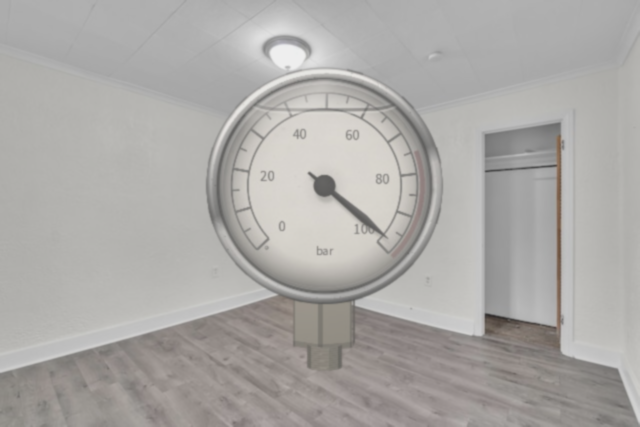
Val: 97.5 bar
